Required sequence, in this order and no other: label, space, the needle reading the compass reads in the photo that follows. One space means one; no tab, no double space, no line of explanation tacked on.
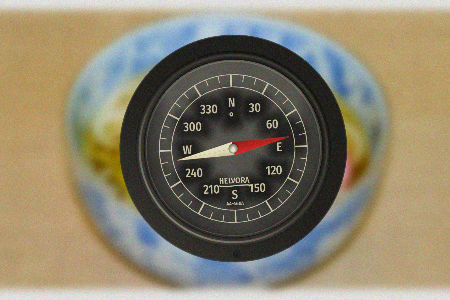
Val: 80 °
